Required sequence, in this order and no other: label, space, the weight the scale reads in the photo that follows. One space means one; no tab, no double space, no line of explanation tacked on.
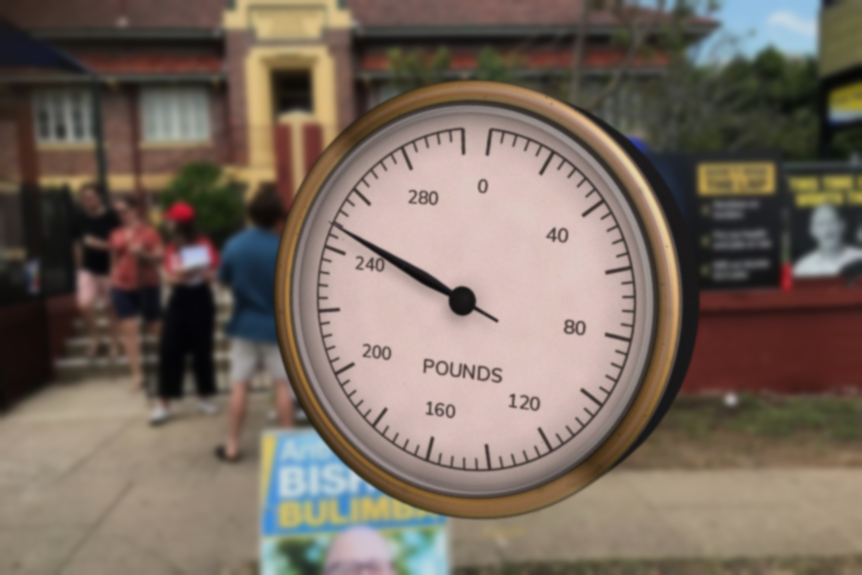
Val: 248 lb
